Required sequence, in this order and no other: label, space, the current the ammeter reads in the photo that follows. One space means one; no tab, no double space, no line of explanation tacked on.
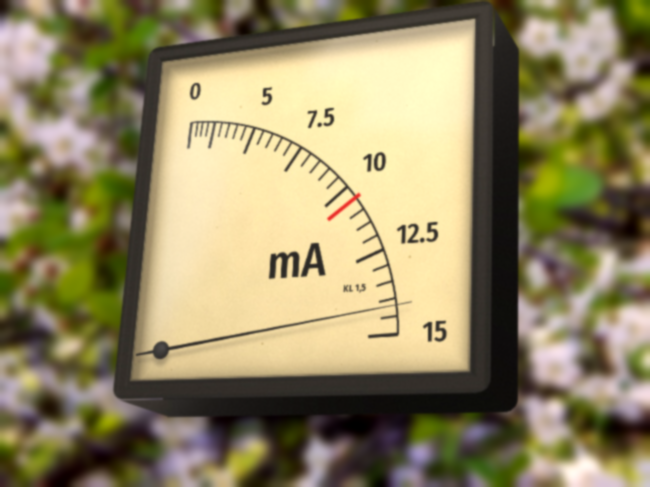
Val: 14.25 mA
